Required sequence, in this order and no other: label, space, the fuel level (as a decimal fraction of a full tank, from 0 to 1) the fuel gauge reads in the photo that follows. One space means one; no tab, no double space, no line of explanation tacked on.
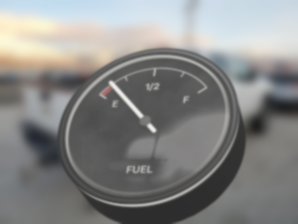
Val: 0.125
